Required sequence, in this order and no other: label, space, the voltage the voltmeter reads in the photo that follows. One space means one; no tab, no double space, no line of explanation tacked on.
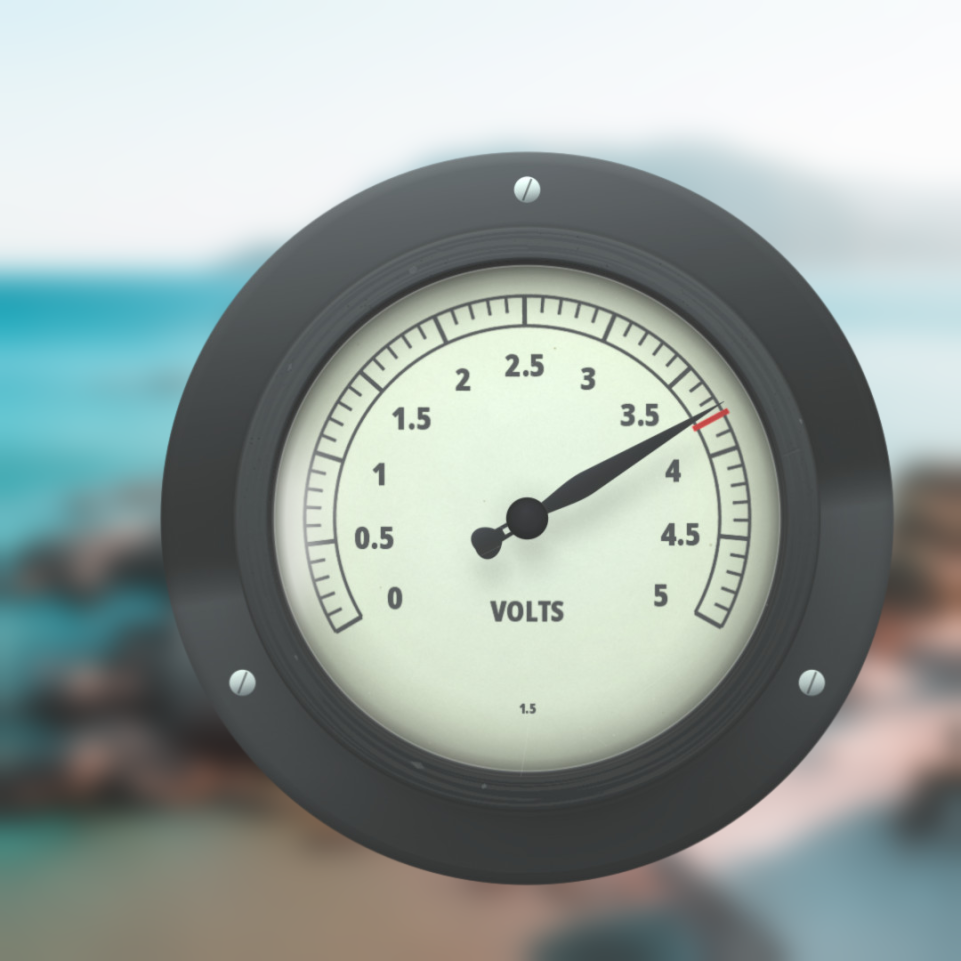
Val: 3.75 V
